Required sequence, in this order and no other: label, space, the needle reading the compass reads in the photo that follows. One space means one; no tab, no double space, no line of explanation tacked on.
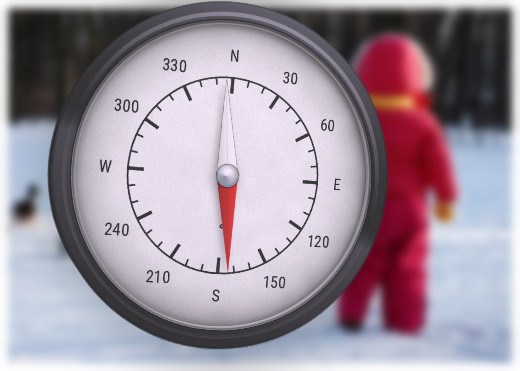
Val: 175 °
